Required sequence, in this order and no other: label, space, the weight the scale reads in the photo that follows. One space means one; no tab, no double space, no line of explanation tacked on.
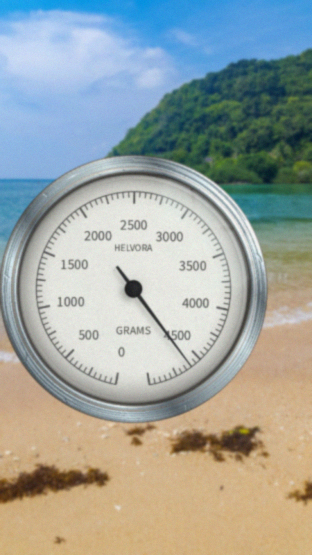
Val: 4600 g
